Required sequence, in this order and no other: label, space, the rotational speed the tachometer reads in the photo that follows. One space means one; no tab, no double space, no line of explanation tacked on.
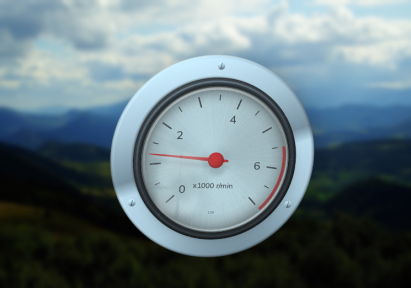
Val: 1250 rpm
